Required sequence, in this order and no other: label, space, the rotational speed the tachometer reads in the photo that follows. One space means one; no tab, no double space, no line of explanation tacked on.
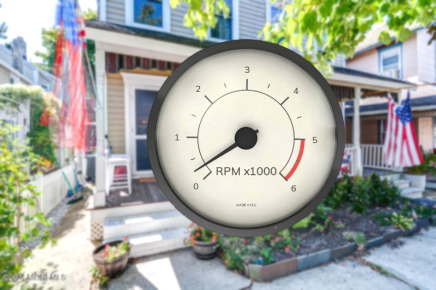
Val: 250 rpm
